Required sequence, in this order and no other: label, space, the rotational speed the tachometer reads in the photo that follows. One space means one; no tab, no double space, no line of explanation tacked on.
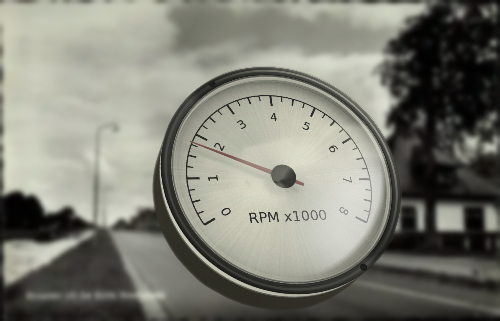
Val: 1750 rpm
